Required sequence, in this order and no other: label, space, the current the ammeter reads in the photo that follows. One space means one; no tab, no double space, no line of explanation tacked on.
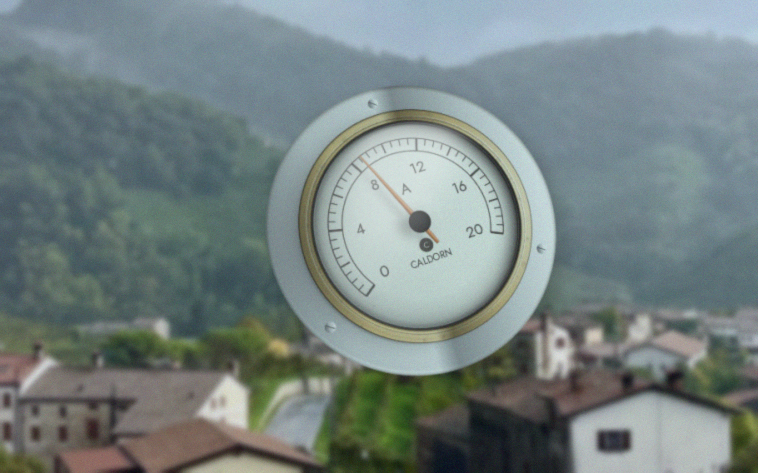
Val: 8.5 A
